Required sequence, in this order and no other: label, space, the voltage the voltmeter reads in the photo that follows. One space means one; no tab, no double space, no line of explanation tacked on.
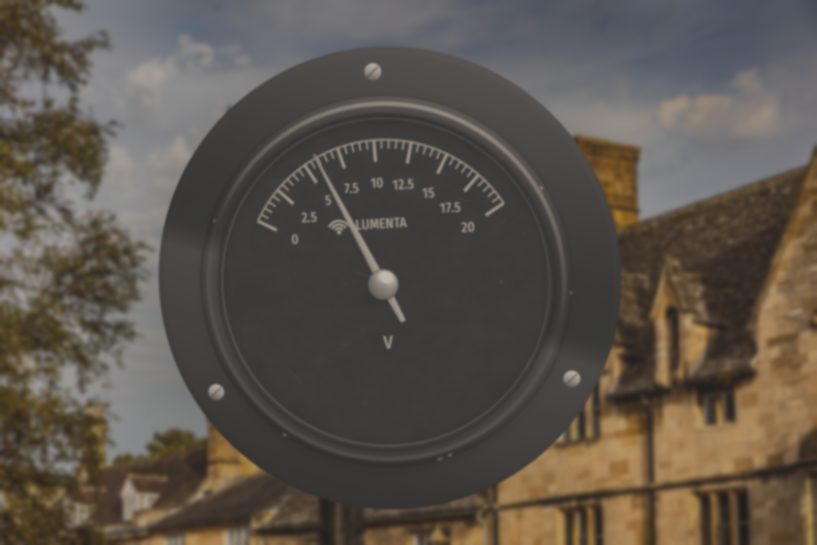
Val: 6 V
